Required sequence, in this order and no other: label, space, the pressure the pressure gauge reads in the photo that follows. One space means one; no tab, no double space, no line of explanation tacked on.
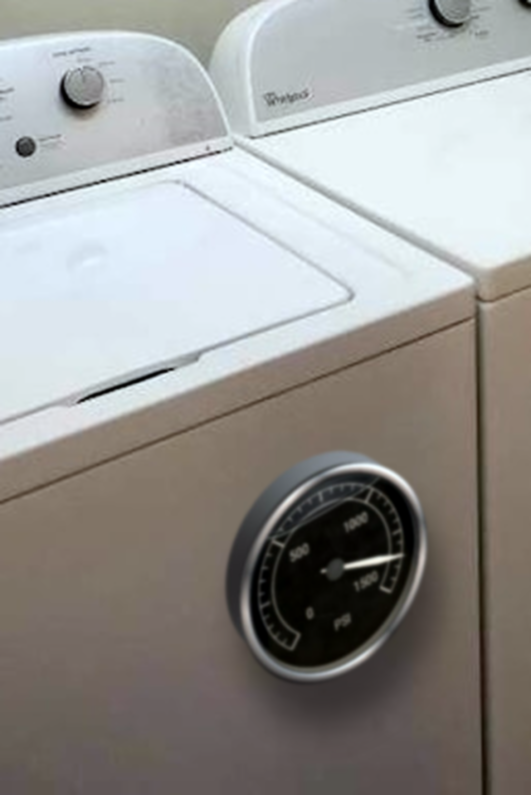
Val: 1350 psi
